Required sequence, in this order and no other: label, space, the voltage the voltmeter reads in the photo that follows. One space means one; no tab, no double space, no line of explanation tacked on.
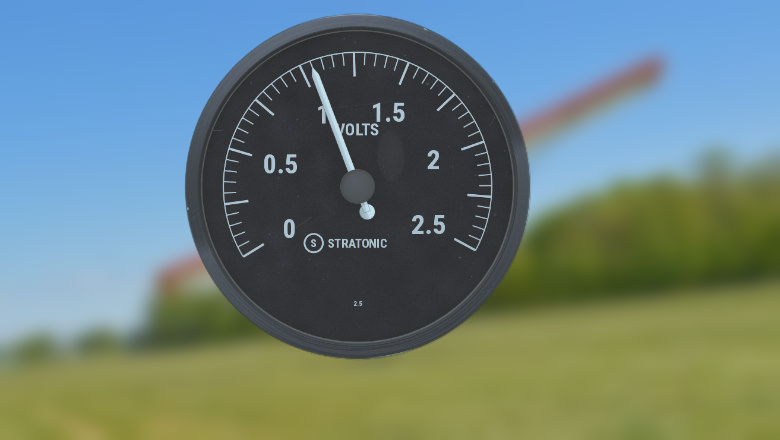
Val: 1.05 V
